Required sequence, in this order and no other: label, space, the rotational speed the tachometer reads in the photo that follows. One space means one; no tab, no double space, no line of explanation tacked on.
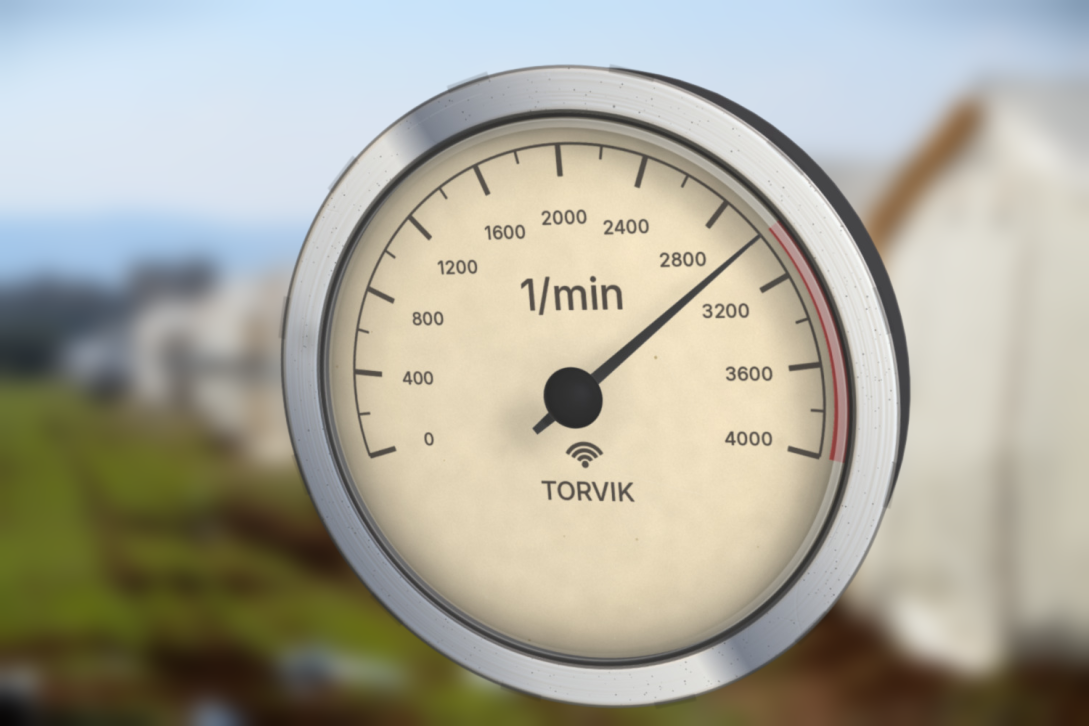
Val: 3000 rpm
